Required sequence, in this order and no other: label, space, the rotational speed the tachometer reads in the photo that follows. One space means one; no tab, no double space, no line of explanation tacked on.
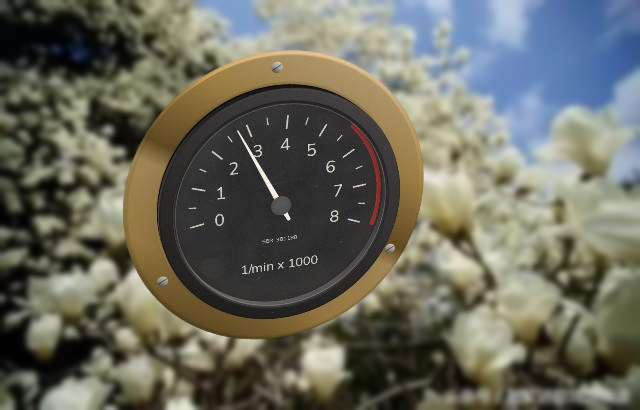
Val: 2750 rpm
